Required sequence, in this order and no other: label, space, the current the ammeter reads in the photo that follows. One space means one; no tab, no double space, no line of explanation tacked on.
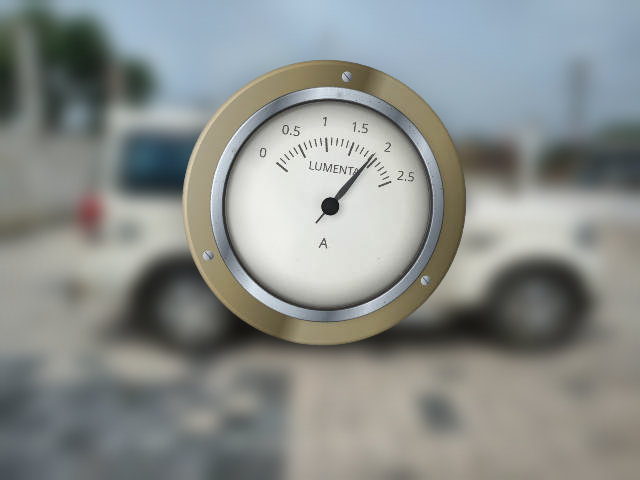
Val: 1.9 A
